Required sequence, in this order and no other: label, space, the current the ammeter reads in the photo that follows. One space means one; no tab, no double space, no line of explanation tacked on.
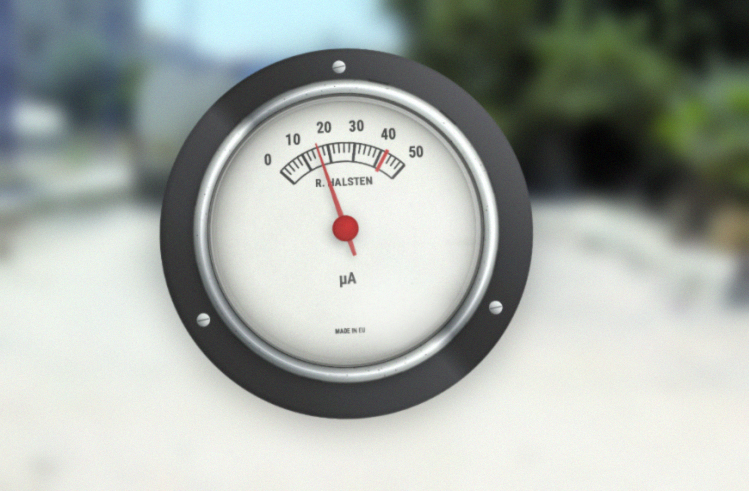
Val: 16 µA
